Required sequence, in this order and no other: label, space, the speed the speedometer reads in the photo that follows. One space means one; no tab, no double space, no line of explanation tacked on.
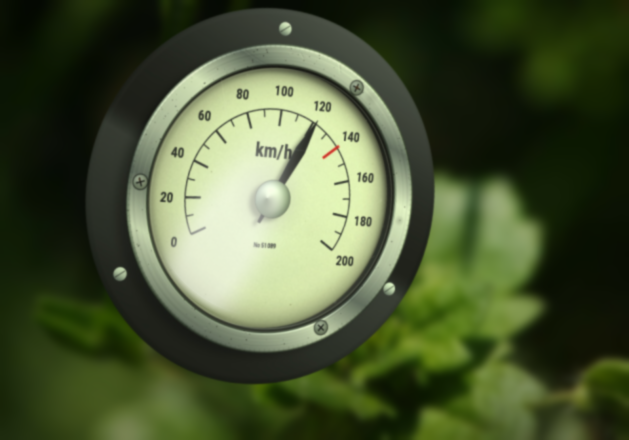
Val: 120 km/h
